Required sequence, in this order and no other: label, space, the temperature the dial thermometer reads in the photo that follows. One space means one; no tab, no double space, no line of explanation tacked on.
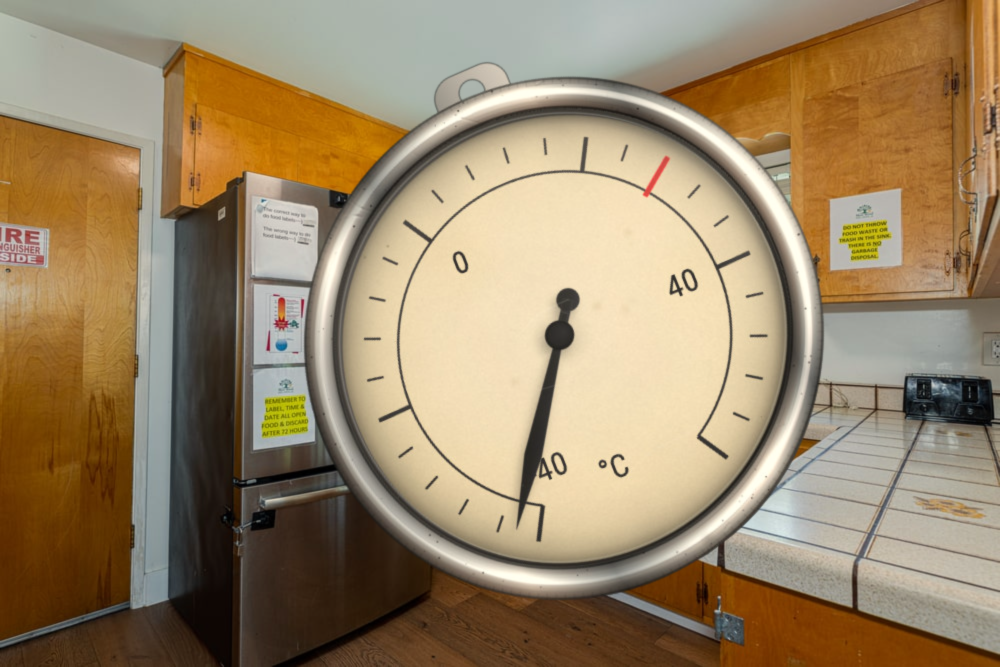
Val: -38 °C
